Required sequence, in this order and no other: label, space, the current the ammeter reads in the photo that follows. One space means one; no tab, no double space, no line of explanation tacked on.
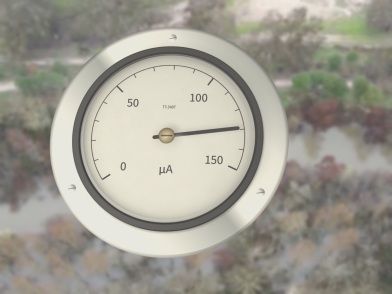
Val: 130 µA
